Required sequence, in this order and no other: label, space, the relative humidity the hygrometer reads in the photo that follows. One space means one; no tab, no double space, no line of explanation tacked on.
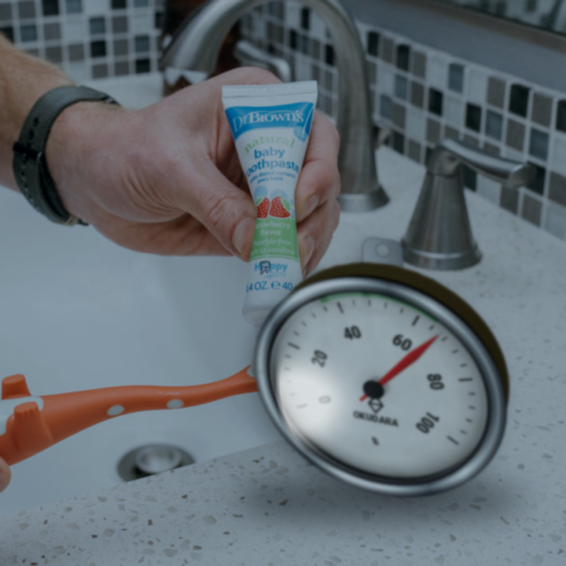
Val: 66 %
